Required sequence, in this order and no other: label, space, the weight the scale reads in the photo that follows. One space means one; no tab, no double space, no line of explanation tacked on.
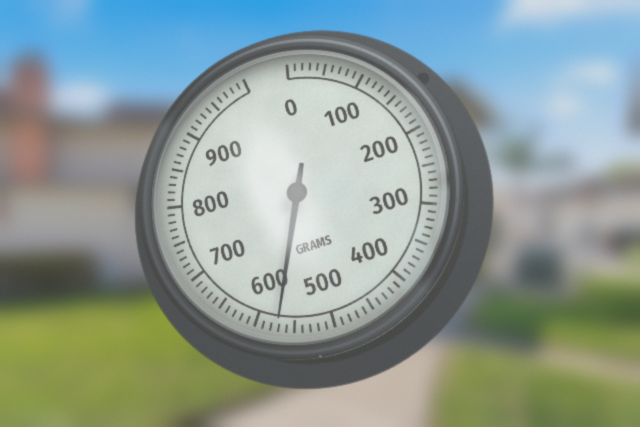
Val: 570 g
